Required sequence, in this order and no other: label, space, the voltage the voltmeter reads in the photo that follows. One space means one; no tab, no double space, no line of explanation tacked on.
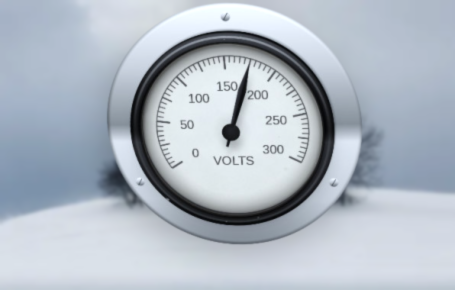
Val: 175 V
